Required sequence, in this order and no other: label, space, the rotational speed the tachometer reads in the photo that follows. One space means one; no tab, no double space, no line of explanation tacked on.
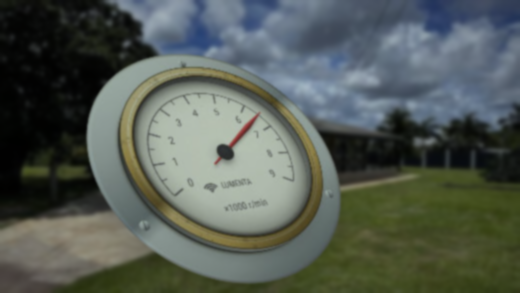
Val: 6500 rpm
